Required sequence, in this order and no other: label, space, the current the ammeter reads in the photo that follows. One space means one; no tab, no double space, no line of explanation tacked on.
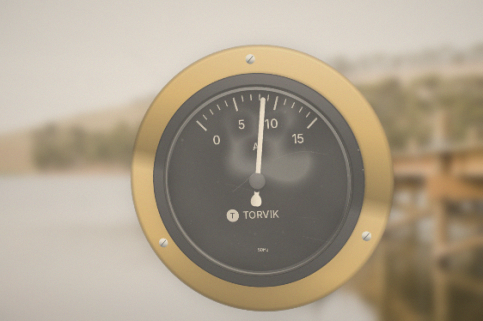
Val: 8.5 A
